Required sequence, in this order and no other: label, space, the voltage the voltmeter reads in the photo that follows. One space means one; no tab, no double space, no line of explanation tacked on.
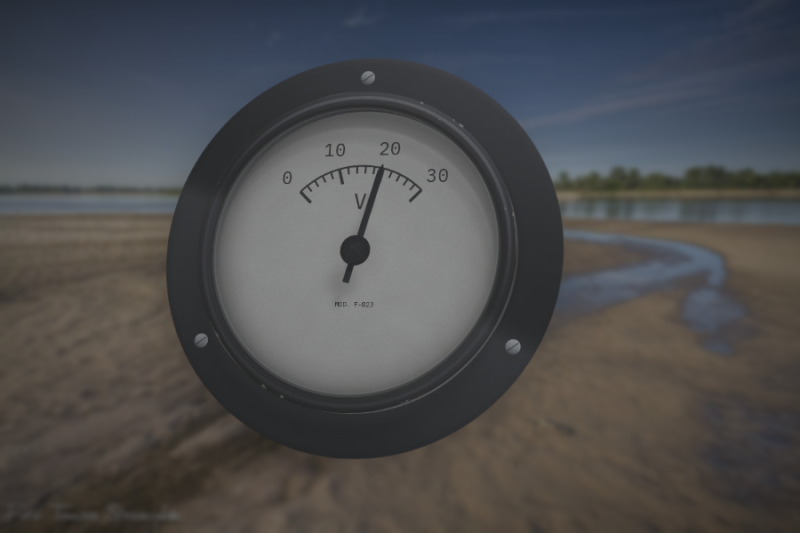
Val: 20 V
